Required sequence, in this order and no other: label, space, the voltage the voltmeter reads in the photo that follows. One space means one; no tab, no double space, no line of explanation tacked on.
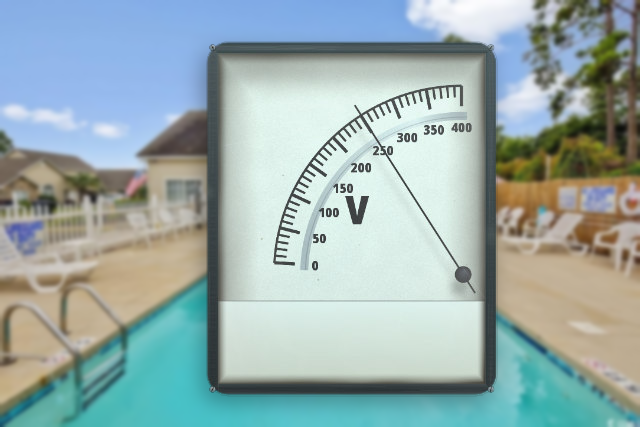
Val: 250 V
